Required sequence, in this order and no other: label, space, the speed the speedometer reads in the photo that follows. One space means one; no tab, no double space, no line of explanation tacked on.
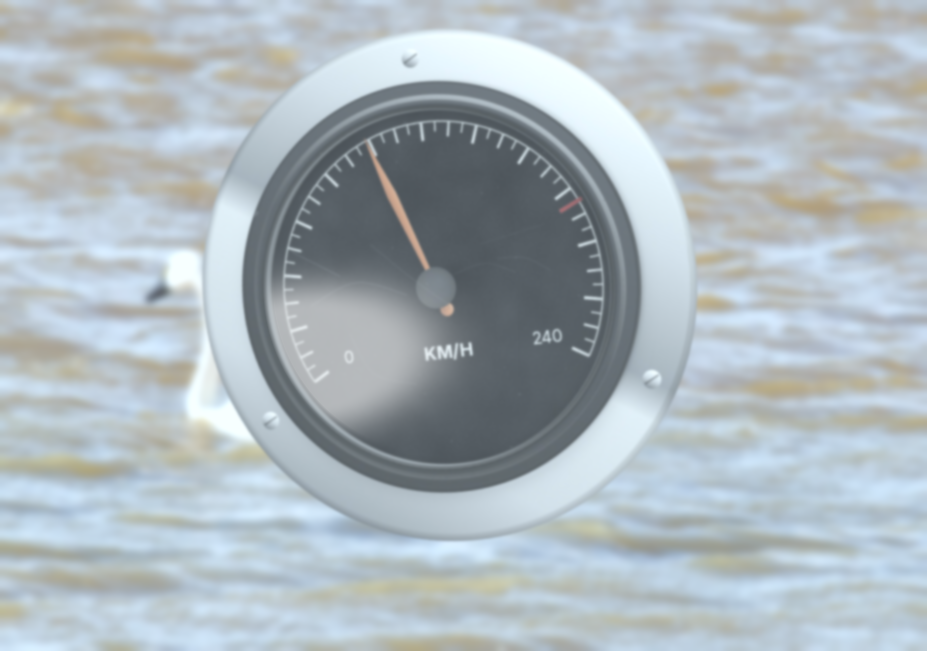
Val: 100 km/h
